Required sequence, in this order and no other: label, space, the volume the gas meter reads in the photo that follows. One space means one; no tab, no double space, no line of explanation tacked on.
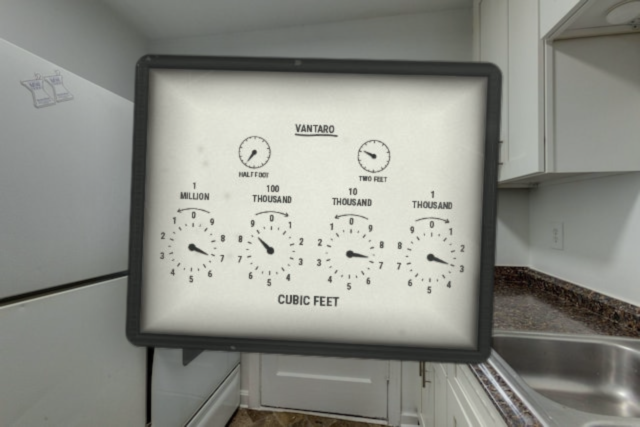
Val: 687300 ft³
